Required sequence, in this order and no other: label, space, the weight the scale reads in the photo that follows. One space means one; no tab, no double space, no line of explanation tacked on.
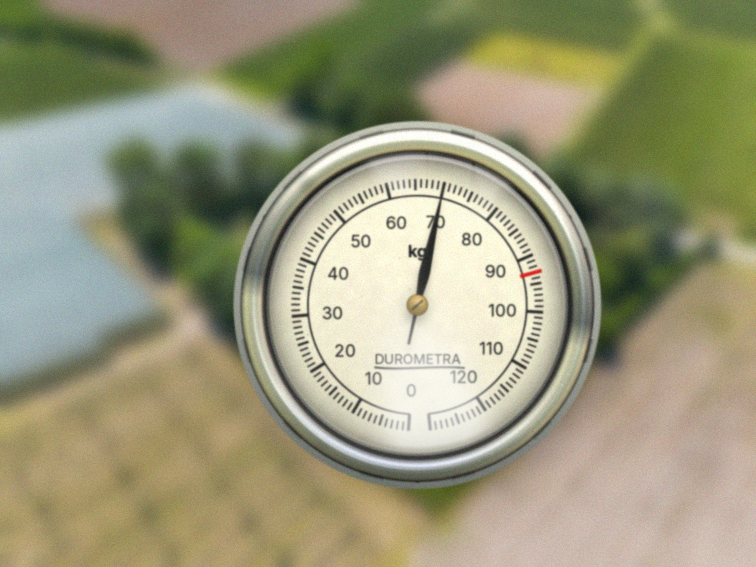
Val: 70 kg
